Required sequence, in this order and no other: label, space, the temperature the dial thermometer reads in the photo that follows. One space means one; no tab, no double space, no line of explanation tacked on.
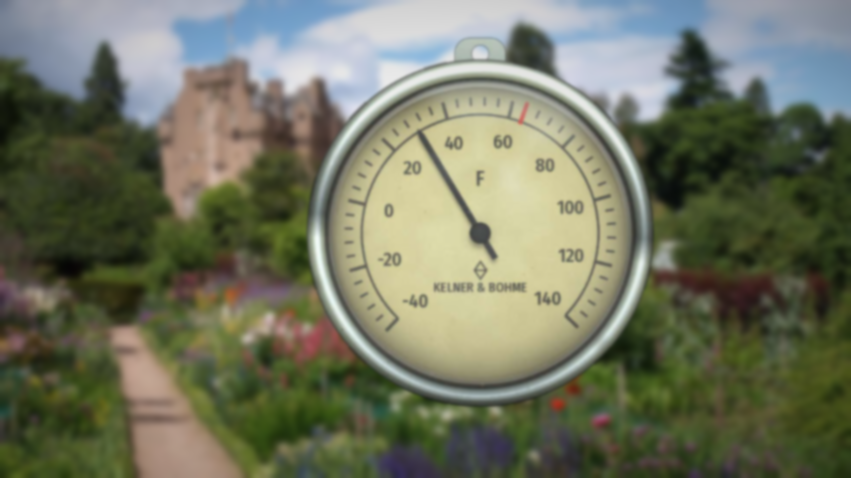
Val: 30 °F
